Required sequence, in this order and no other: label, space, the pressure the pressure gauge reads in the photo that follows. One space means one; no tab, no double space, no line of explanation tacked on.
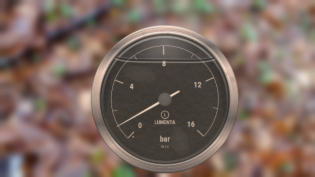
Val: 1 bar
